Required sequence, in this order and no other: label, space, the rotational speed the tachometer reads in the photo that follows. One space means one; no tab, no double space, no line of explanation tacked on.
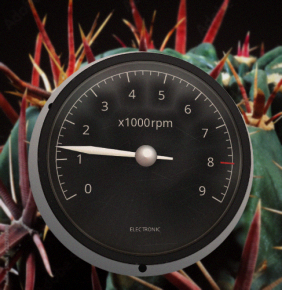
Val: 1300 rpm
